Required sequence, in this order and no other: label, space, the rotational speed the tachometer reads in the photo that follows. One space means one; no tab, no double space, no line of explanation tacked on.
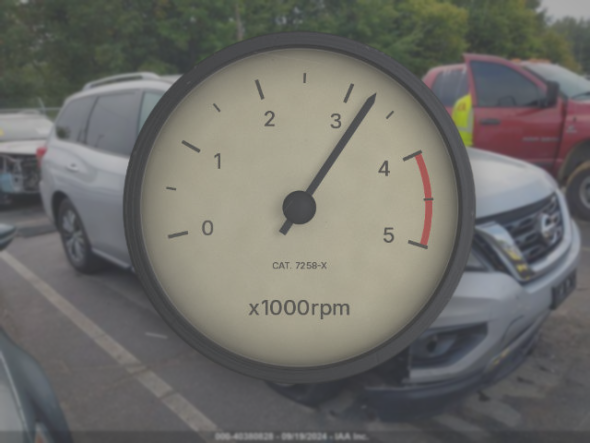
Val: 3250 rpm
